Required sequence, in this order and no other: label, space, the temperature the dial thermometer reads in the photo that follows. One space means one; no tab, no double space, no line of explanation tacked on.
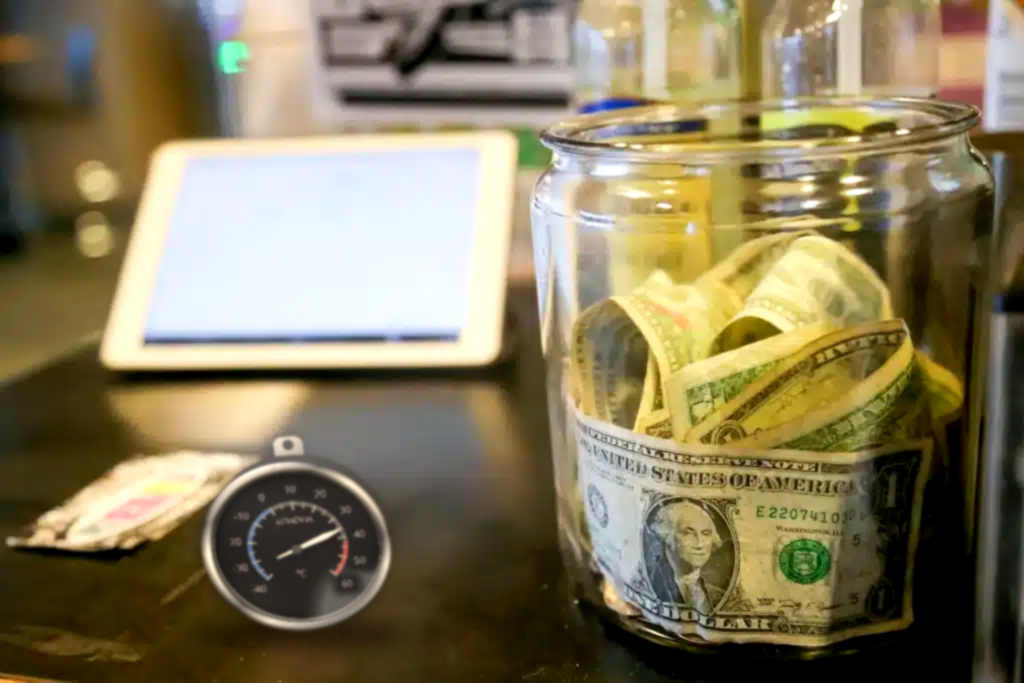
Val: 35 °C
